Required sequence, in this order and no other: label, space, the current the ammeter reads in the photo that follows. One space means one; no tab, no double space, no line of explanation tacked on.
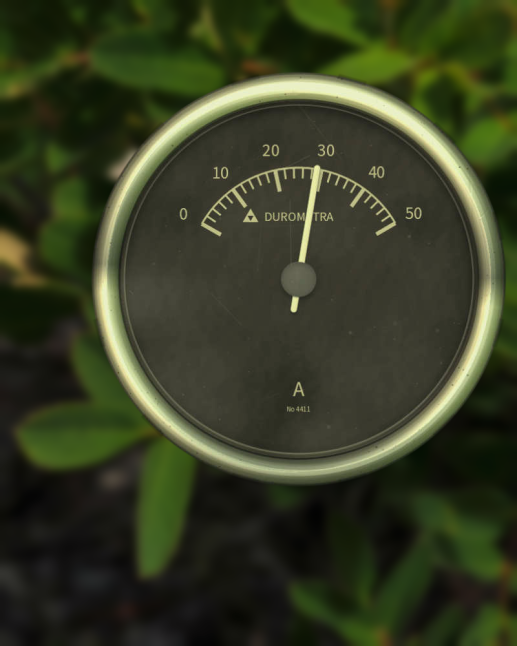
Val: 29 A
